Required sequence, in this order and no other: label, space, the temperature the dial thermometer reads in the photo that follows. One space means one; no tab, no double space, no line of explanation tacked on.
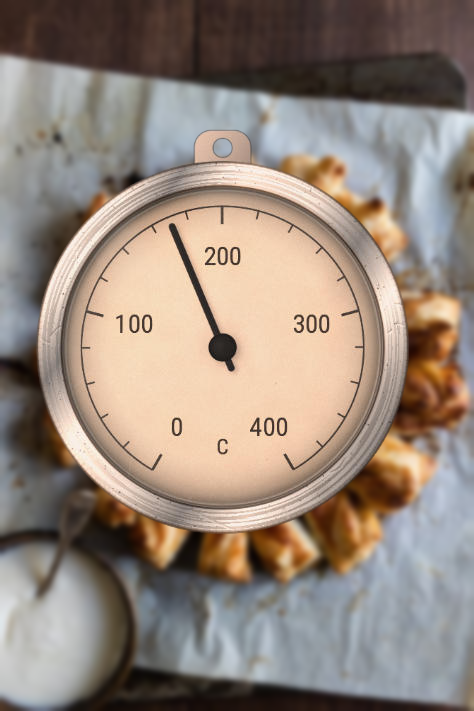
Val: 170 °C
